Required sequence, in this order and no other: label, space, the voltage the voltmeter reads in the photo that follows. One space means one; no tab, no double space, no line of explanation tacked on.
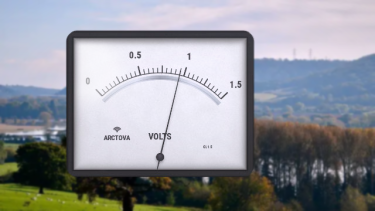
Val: 0.95 V
